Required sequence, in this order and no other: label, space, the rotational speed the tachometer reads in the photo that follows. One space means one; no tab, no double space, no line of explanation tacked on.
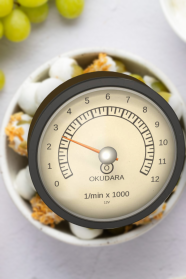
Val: 2750 rpm
